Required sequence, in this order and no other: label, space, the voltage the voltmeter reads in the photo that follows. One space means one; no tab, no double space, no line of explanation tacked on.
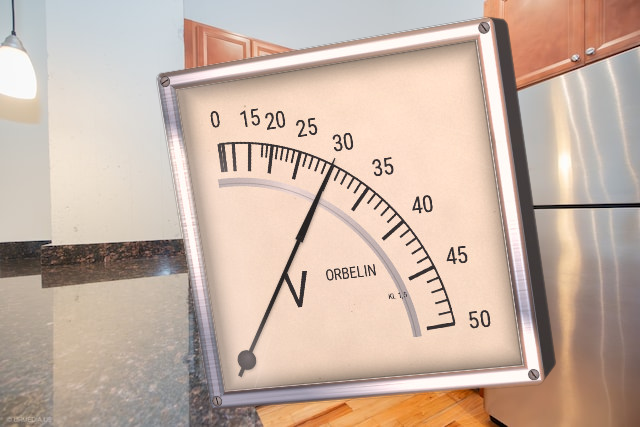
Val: 30 V
